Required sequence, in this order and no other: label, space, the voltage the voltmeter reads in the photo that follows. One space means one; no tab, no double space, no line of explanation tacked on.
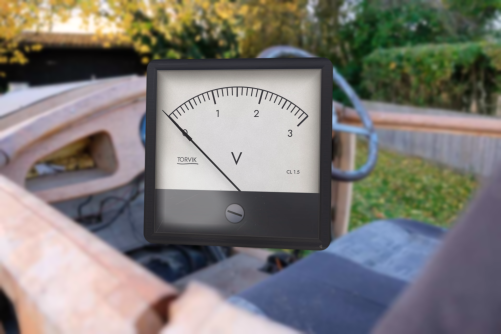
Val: 0 V
